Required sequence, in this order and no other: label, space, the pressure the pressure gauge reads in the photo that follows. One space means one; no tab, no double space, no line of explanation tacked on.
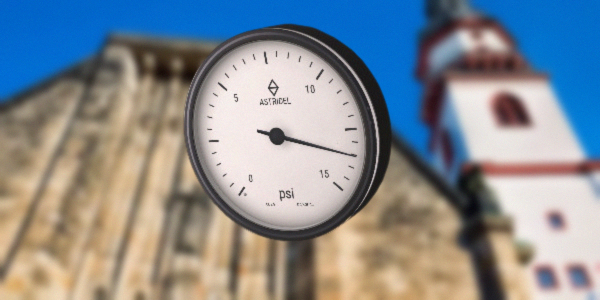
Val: 13.5 psi
